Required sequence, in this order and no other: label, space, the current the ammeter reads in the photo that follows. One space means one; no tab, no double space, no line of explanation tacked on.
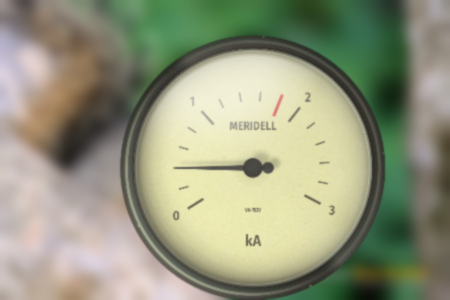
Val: 0.4 kA
